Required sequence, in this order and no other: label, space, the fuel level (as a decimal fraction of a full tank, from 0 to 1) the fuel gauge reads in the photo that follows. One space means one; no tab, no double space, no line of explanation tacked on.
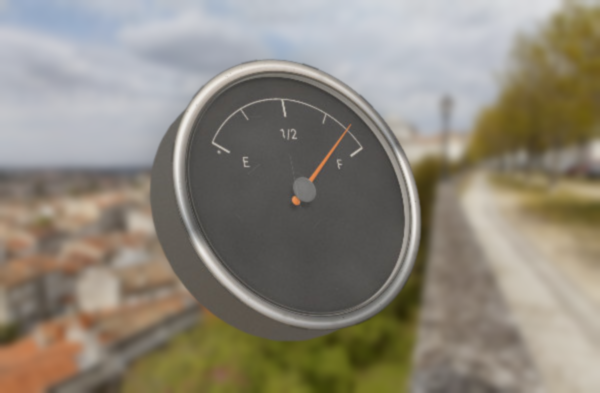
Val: 0.875
